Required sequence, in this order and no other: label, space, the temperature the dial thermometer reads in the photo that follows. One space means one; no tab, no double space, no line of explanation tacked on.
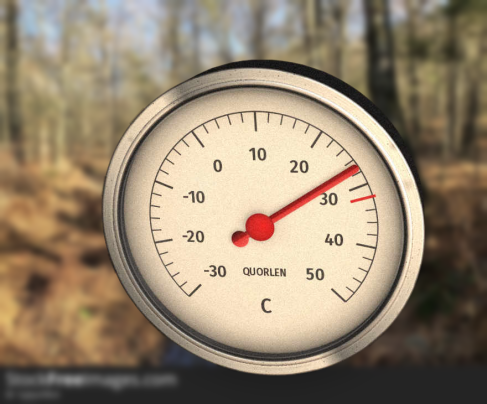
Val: 27 °C
